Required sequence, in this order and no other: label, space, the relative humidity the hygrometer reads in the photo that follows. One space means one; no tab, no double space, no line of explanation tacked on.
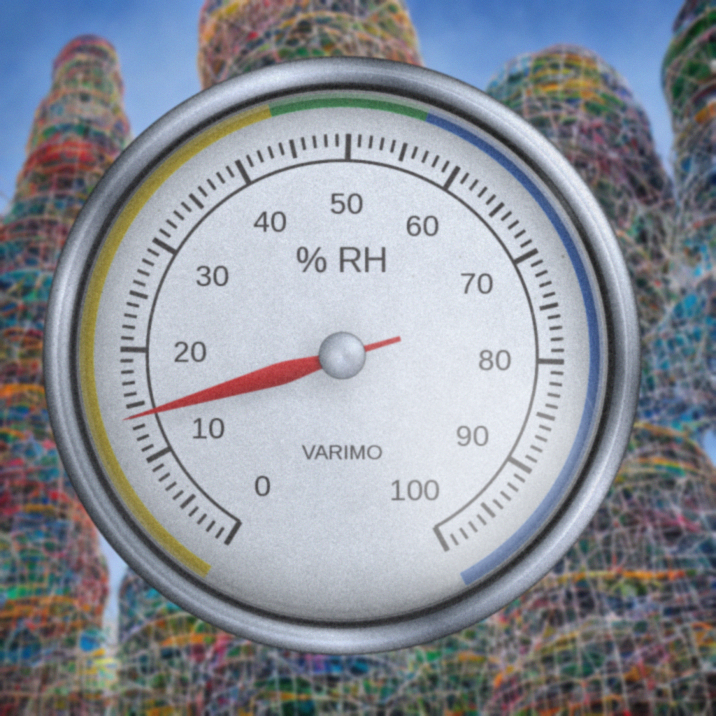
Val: 14 %
